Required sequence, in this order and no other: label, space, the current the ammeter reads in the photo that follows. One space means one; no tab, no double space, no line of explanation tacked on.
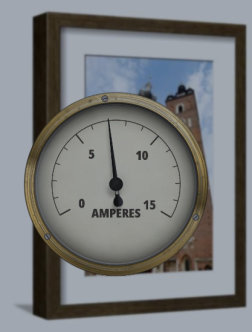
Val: 7 A
